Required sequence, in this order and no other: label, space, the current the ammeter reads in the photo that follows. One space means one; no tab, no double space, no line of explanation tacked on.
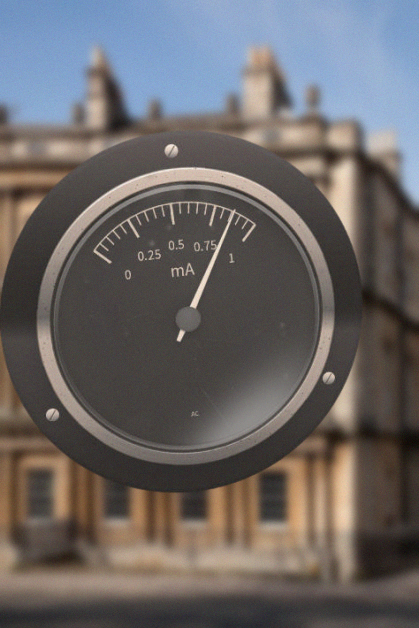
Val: 0.85 mA
